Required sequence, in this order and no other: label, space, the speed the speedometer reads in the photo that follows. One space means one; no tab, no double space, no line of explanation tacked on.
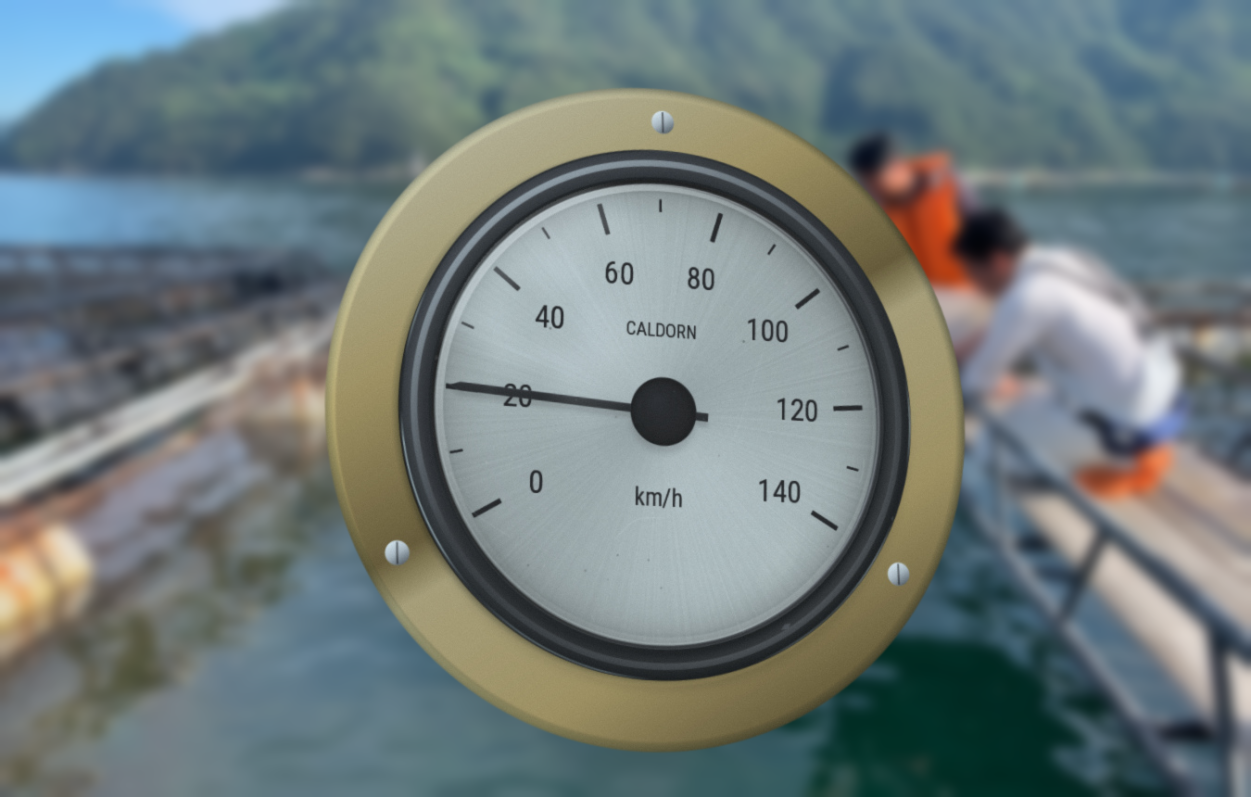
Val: 20 km/h
